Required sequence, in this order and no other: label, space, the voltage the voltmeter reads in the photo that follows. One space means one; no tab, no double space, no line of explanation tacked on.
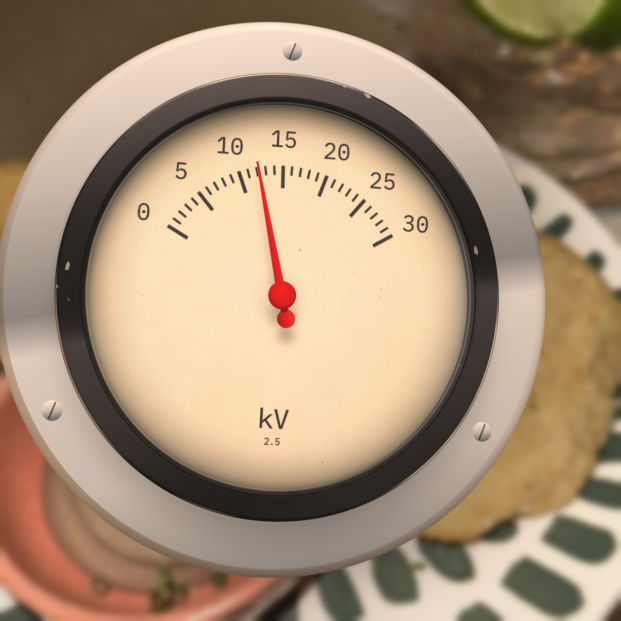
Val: 12 kV
